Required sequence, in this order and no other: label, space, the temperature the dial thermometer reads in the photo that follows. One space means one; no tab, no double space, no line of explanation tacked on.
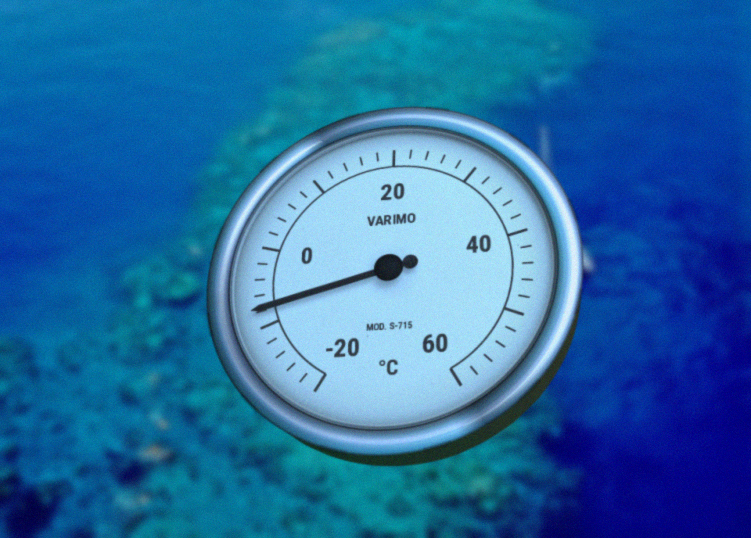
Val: -8 °C
